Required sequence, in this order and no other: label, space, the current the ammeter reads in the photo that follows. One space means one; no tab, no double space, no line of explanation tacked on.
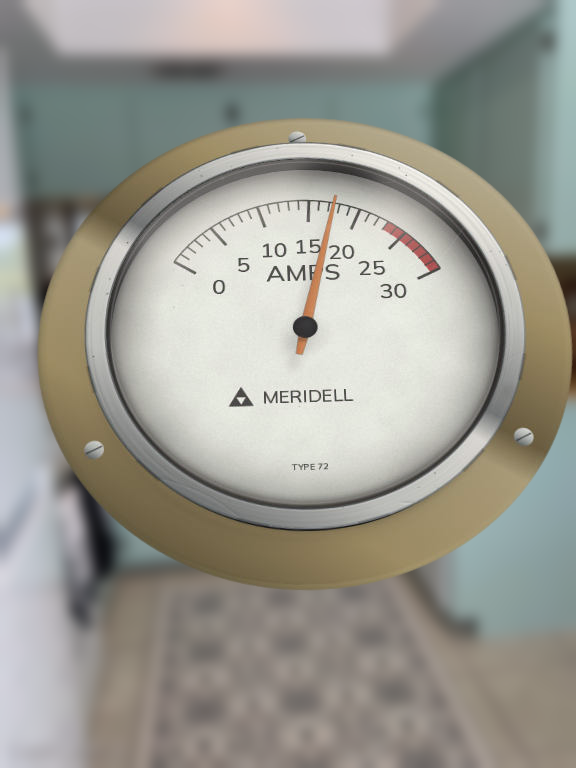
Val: 17.5 A
